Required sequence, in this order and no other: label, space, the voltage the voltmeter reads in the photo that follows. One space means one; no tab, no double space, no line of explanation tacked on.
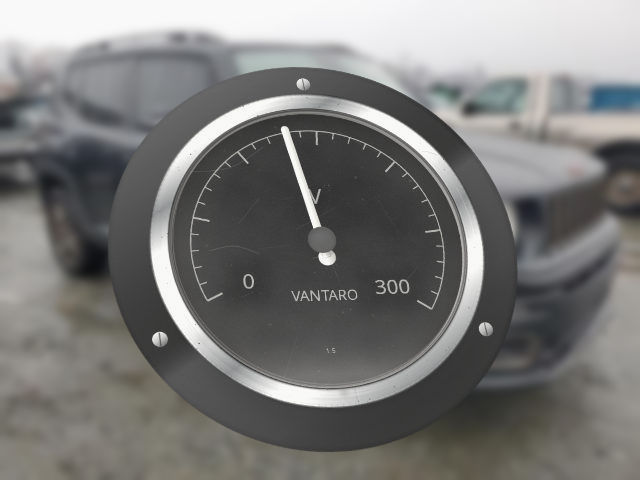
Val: 130 V
